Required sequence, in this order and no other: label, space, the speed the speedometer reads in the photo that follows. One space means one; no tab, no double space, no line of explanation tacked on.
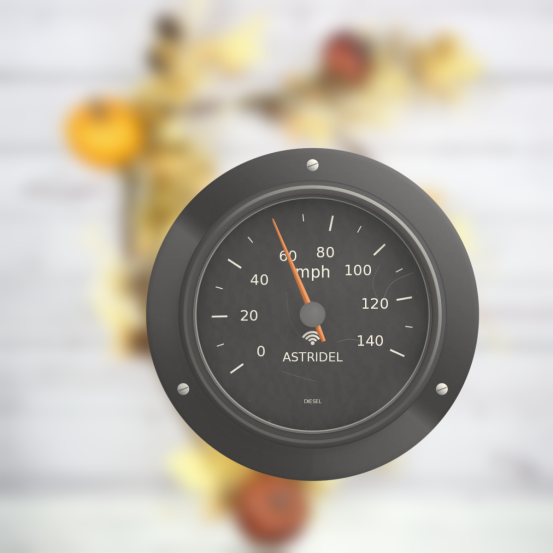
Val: 60 mph
